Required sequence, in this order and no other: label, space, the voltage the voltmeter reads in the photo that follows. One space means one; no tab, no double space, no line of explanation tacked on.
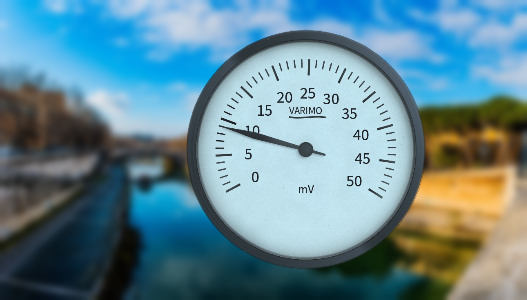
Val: 9 mV
